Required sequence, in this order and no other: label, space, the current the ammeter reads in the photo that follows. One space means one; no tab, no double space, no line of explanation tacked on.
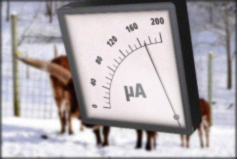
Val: 170 µA
